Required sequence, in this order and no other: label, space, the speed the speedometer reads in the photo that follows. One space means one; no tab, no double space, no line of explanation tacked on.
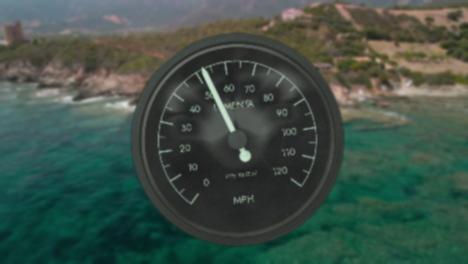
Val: 52.5 mph
